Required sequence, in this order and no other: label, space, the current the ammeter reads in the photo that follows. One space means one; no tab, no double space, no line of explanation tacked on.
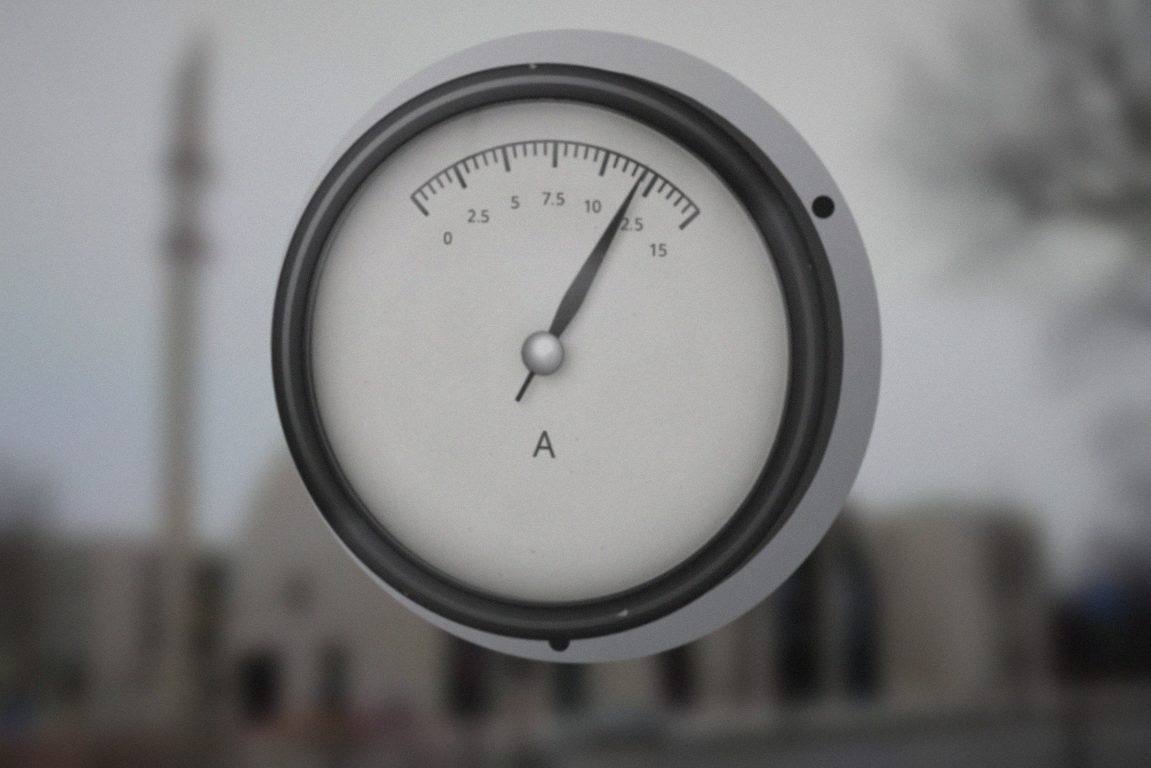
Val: 12 A
